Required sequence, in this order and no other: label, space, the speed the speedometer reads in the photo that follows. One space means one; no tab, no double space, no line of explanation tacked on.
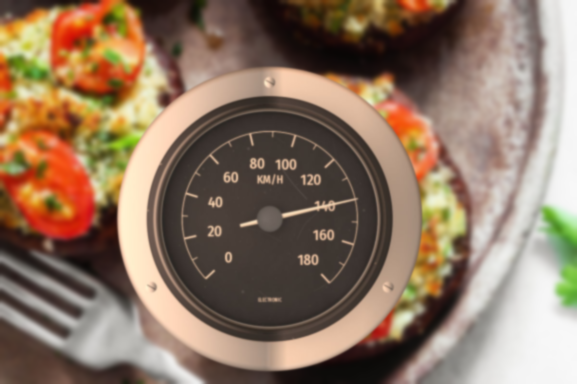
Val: 140 km/h
